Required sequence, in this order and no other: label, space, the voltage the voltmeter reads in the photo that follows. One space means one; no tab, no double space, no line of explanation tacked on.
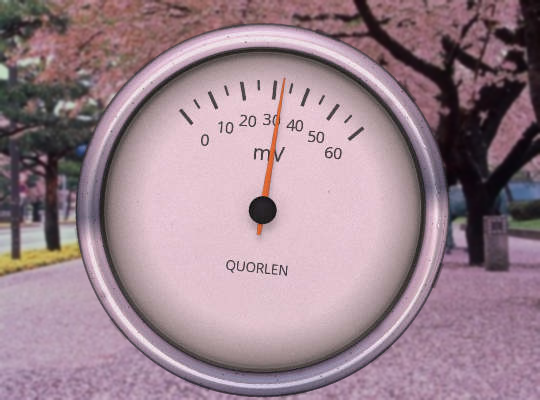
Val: 32.5 mV
